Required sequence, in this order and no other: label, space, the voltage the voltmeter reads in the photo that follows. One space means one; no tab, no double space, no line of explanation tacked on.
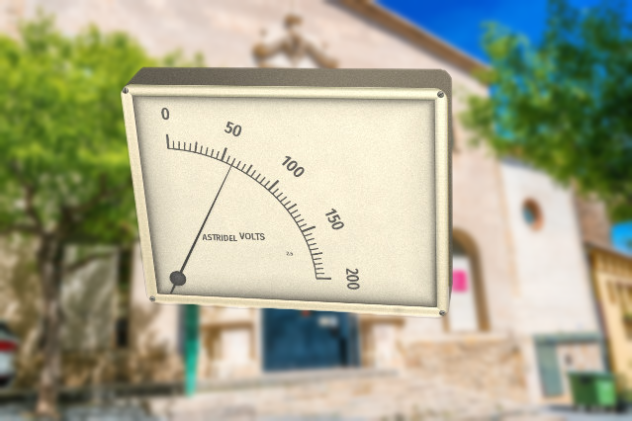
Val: 60 V
